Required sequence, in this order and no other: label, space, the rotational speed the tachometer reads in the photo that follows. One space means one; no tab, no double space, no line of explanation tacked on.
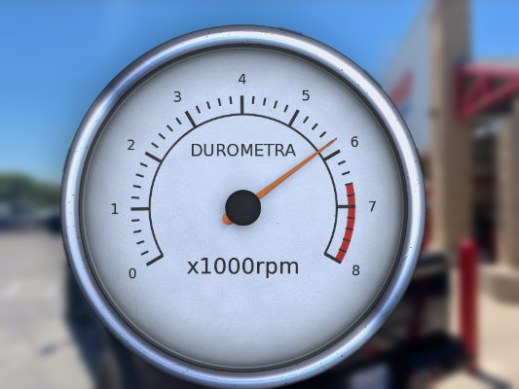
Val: 5800 rpm
